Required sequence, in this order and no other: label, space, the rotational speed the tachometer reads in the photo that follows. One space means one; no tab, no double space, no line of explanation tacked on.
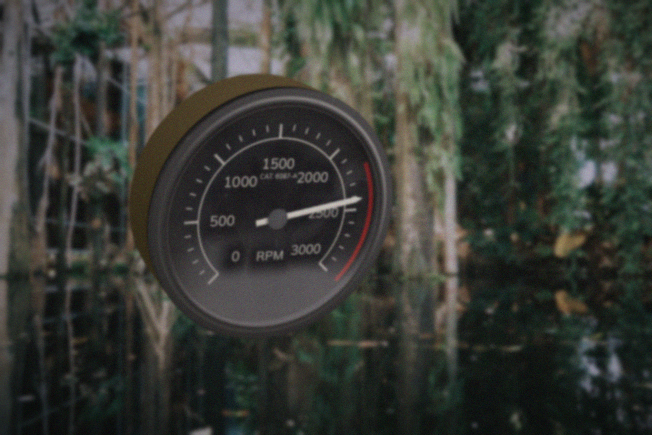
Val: 2400 rpm
